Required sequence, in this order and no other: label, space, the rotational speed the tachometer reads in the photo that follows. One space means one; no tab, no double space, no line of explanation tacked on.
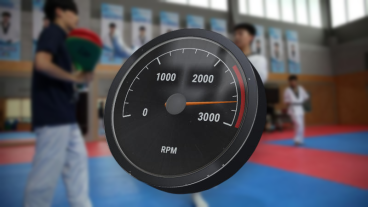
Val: 2700 rpm
